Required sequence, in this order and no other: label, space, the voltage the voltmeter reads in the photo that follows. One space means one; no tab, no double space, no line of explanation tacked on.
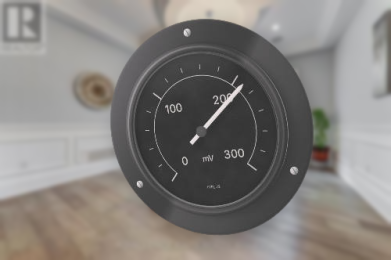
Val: 210 mV
